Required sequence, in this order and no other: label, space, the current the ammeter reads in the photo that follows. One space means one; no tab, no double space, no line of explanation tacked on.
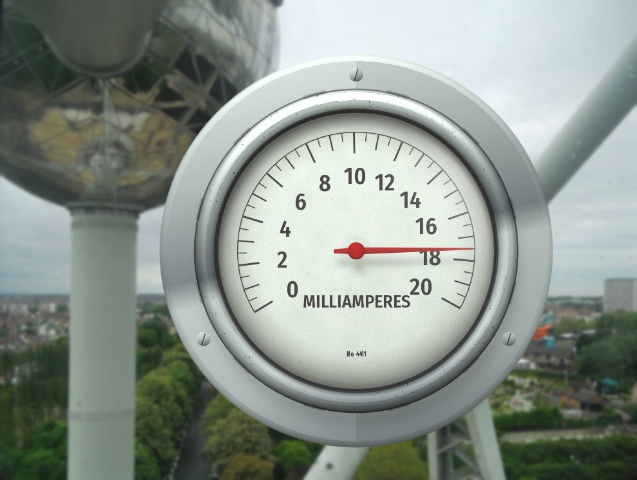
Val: 17.5 mA
